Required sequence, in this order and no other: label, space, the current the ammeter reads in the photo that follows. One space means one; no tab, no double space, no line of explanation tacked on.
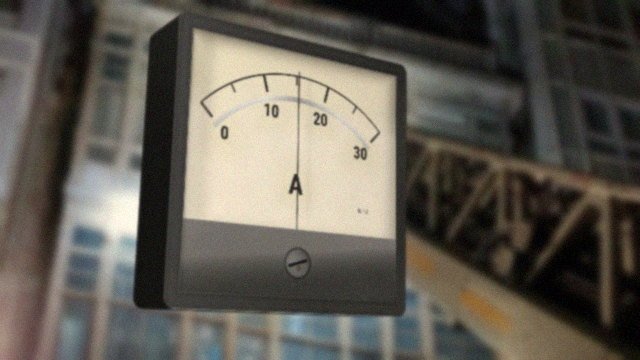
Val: 15 A
